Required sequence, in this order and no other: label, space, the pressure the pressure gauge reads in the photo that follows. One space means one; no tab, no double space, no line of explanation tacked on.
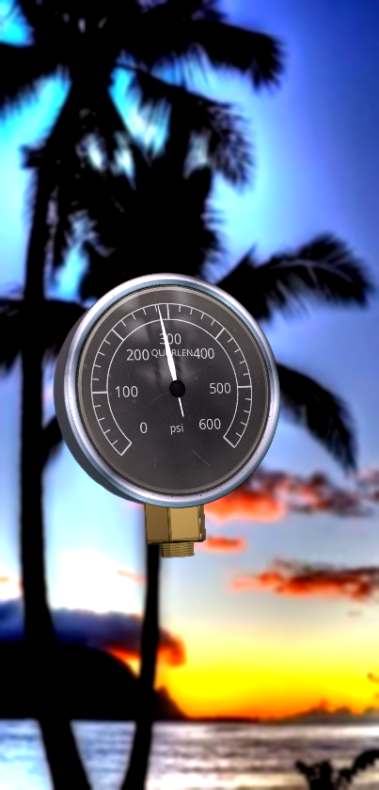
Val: 280 psi
